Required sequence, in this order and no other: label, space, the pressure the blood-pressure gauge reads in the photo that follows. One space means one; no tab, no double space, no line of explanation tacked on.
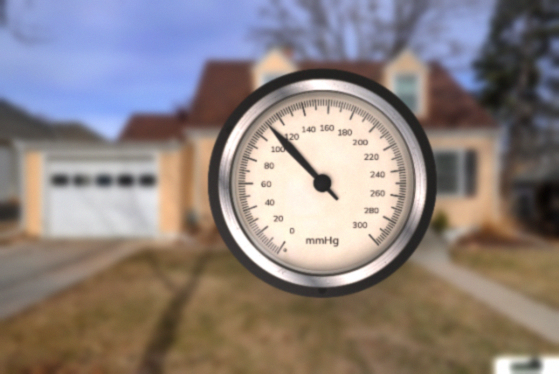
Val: 110 mmHg
